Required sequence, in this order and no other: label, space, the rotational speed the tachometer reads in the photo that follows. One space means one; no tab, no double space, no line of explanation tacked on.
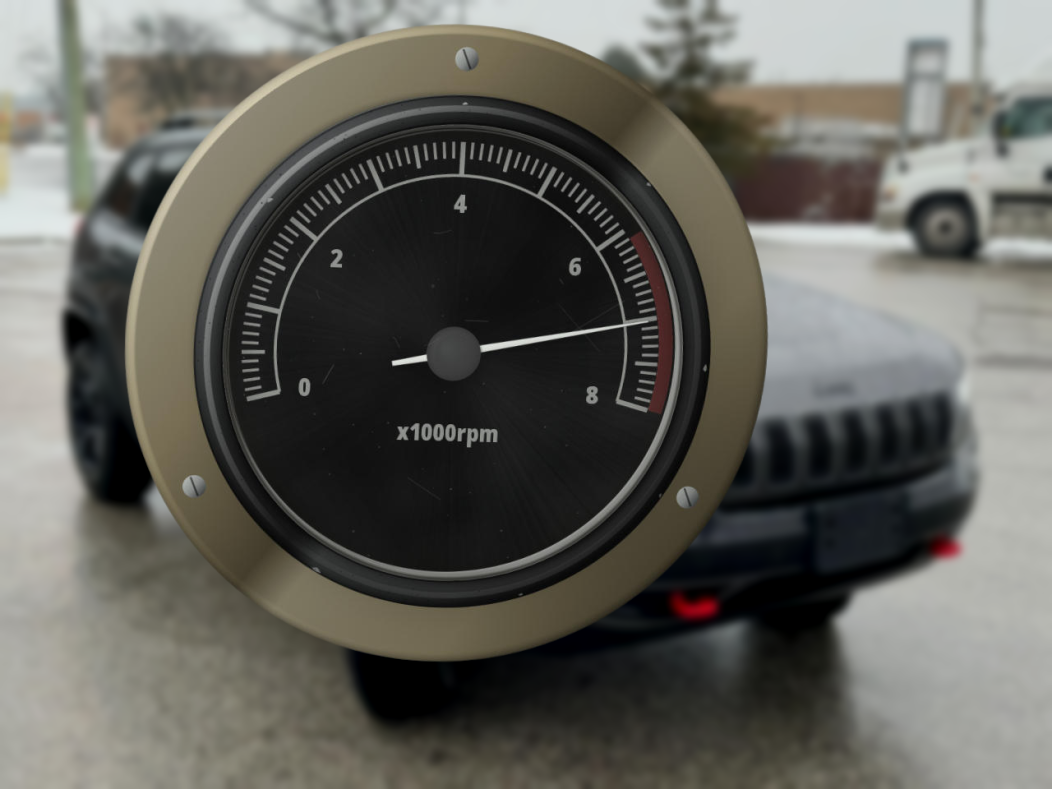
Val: 7000 rpm
